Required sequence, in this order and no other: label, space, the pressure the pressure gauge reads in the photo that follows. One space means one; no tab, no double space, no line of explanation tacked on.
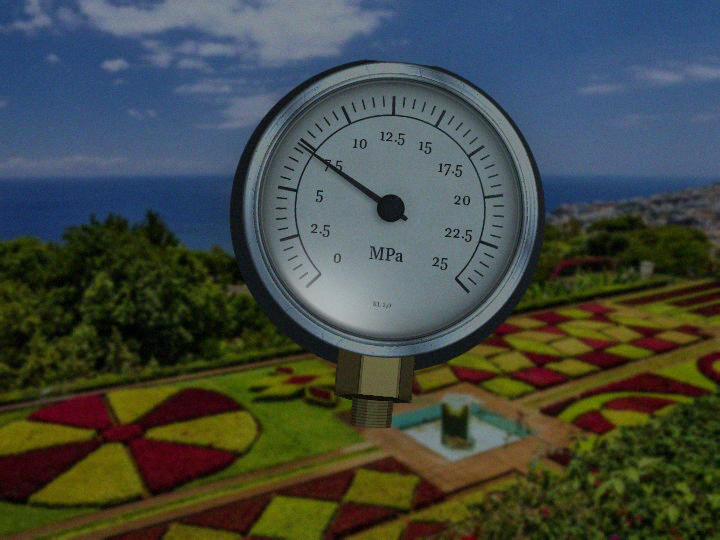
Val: 7.25 MPa
